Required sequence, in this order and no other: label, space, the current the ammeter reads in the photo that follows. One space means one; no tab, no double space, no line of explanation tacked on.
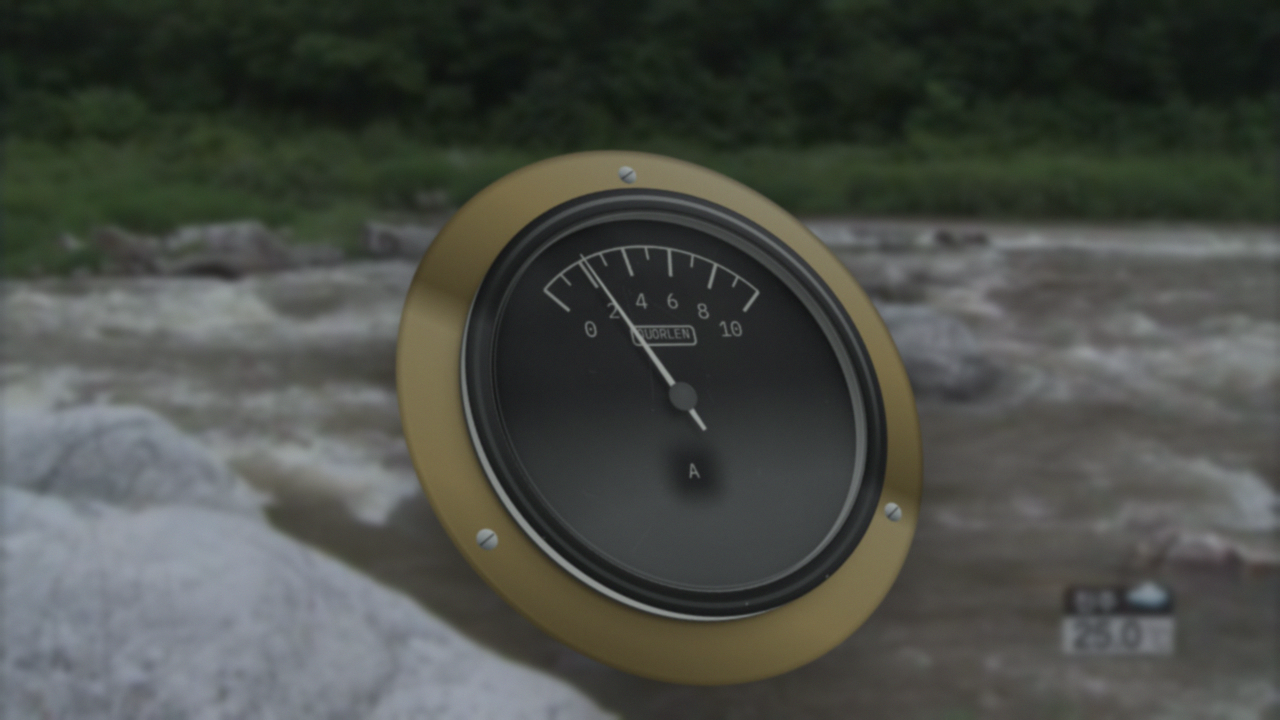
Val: 2 A
